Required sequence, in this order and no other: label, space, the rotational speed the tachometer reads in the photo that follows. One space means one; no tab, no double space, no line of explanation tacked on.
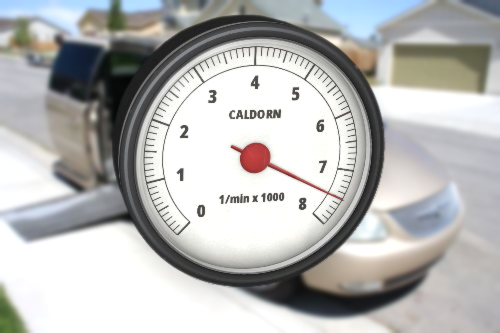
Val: 7500 rpm
